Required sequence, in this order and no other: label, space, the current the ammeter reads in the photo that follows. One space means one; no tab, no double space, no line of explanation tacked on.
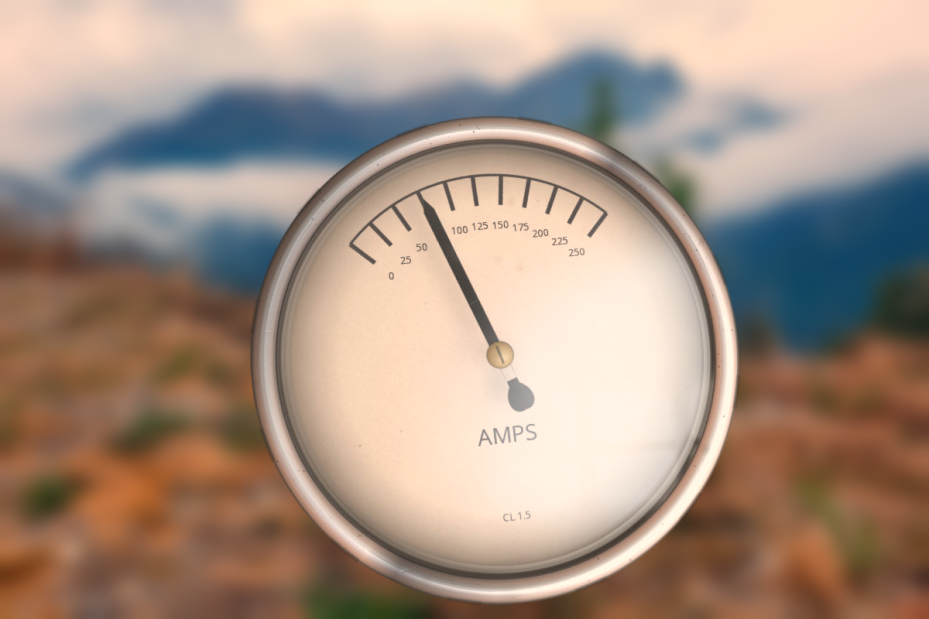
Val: 75 A
